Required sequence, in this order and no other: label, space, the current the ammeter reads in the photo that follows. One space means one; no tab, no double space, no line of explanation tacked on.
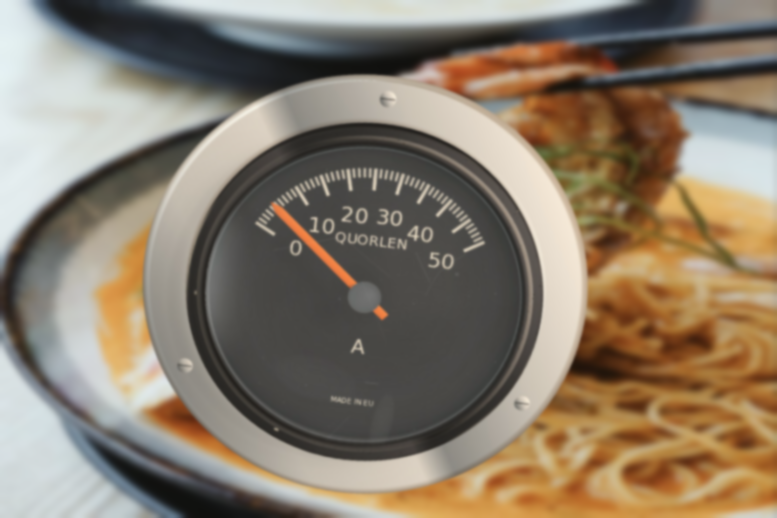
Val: 5 A
